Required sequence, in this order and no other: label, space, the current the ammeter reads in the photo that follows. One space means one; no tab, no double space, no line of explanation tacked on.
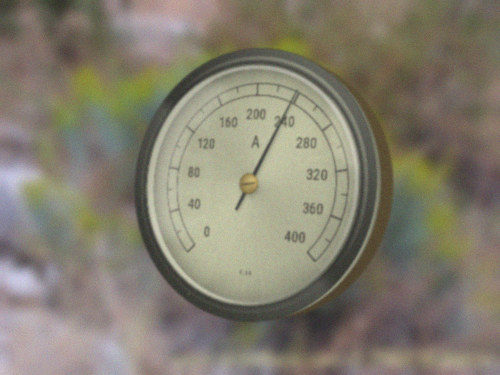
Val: 240 A
